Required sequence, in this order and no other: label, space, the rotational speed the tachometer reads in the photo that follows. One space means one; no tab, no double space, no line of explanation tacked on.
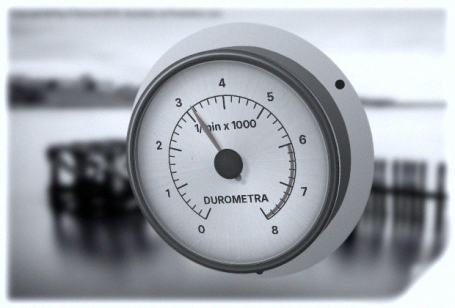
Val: 3200 rpm
